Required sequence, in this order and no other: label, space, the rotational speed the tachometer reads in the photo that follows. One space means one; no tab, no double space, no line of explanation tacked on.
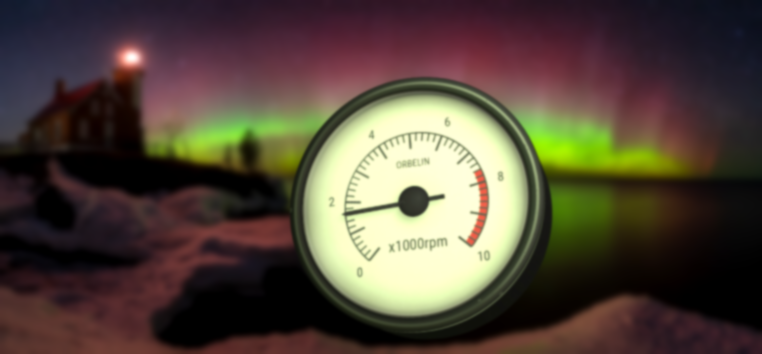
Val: 1600 rpm
